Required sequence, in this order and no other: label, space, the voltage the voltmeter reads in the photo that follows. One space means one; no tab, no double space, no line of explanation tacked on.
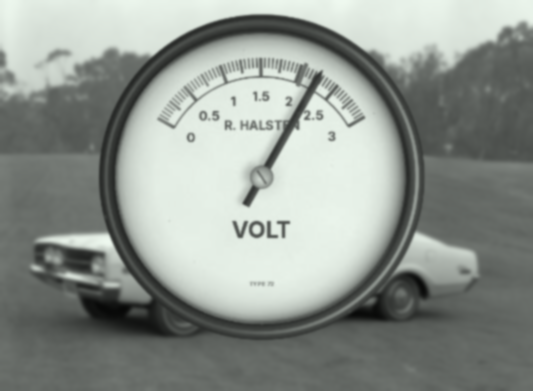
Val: 2.25 V
